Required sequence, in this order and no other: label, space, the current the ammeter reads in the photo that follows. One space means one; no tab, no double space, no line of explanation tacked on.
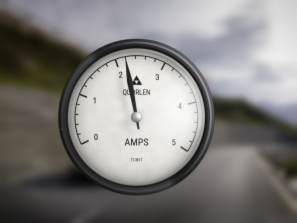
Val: 2.2 A
